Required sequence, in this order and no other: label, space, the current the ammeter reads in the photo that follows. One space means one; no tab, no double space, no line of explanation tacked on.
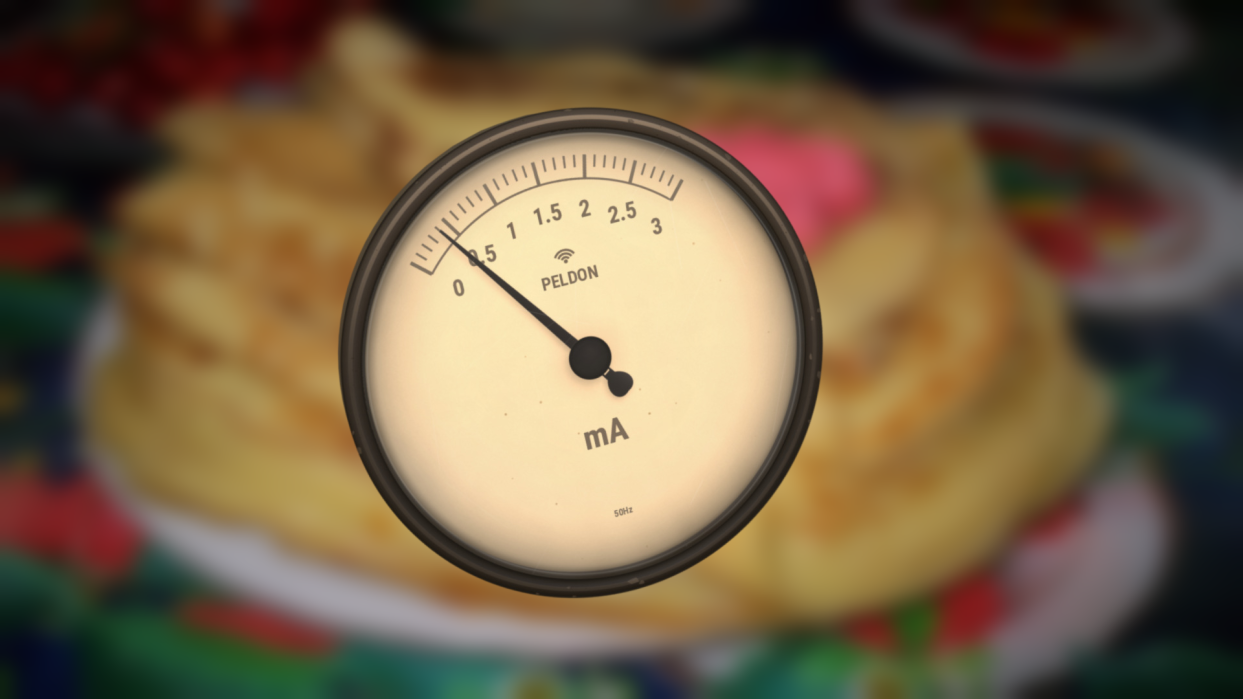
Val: 0.4 mA
